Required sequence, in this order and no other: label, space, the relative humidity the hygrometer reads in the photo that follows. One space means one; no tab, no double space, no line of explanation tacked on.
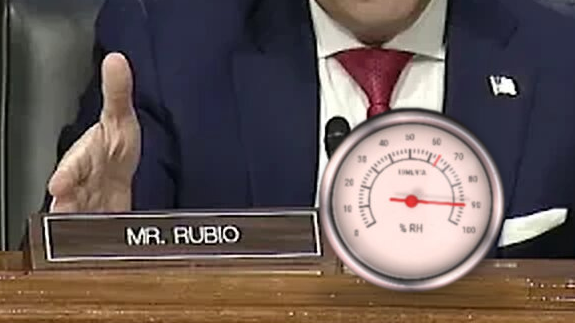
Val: 90 %
